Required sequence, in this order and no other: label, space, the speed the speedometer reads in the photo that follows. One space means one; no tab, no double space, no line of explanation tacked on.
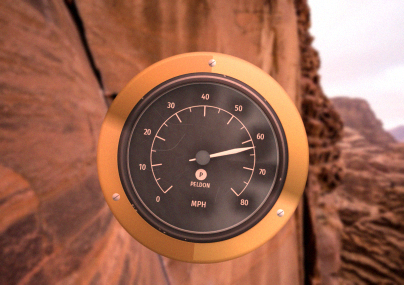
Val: 62.5 mph
